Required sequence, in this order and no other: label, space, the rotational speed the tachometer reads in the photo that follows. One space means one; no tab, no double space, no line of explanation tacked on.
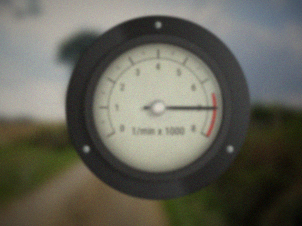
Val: 7000 rpm
